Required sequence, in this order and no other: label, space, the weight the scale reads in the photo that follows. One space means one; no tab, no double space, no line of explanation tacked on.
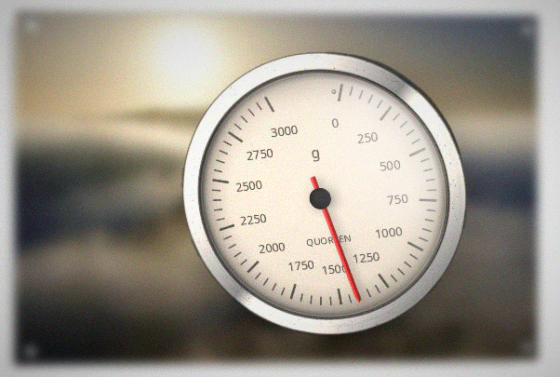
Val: 1400 g
